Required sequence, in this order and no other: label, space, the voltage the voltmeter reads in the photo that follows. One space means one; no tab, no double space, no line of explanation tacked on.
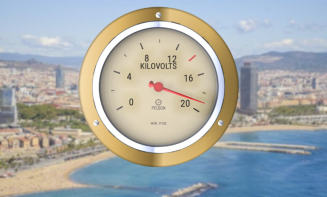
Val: 19 kV
